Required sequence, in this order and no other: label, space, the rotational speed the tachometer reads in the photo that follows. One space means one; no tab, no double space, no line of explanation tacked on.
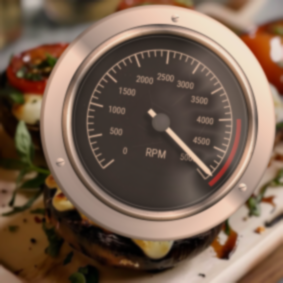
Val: 4900 rpm
